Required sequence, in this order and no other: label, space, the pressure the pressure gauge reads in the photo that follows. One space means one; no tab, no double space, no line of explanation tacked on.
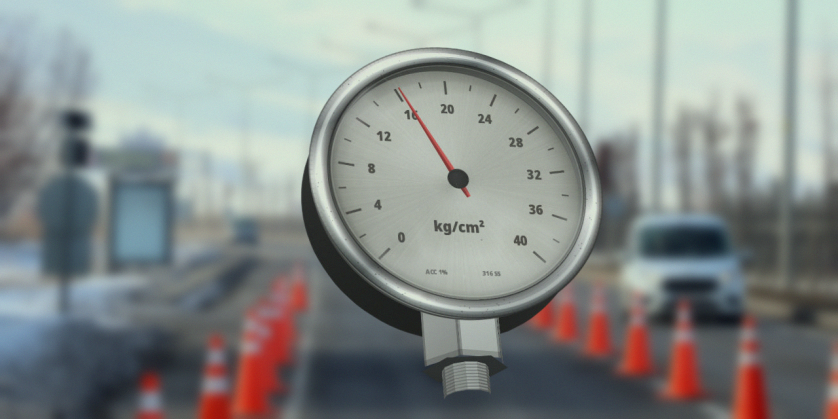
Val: 16 kg/cm²
